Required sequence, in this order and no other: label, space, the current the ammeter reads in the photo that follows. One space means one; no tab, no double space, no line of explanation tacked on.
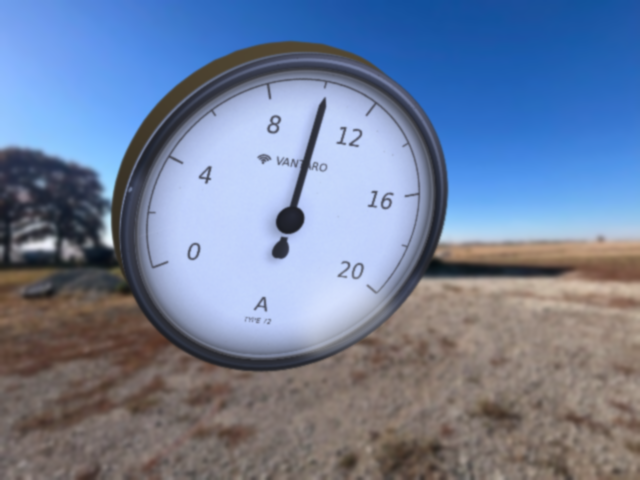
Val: 10 A
